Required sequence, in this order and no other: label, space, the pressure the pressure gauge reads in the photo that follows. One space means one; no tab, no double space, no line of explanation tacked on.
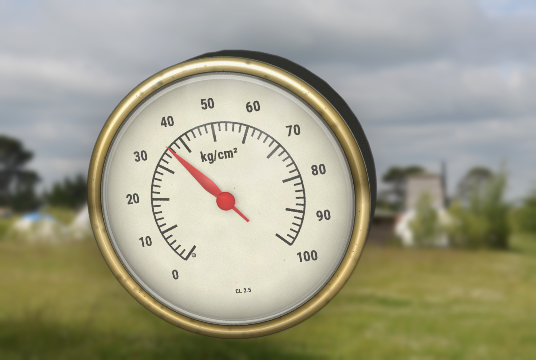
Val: 36 kg/cm²
